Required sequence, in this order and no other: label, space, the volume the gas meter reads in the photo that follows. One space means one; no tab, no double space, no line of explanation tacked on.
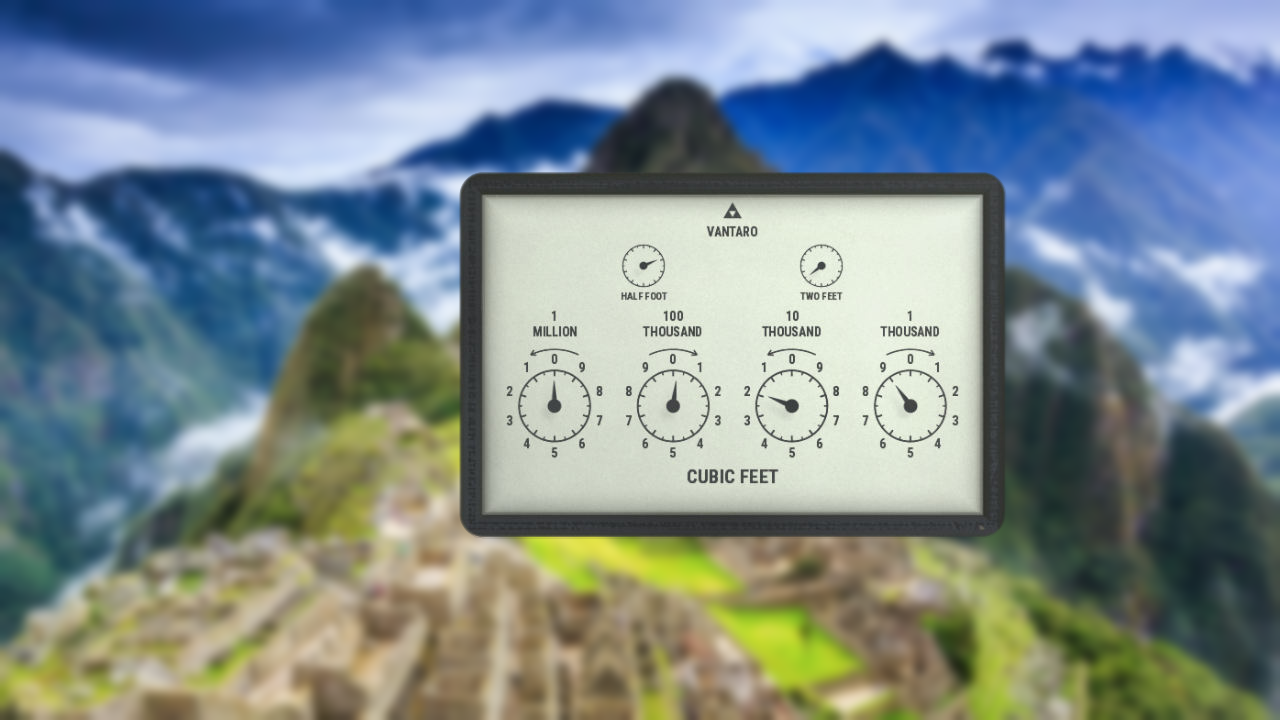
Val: 1900 ft³
